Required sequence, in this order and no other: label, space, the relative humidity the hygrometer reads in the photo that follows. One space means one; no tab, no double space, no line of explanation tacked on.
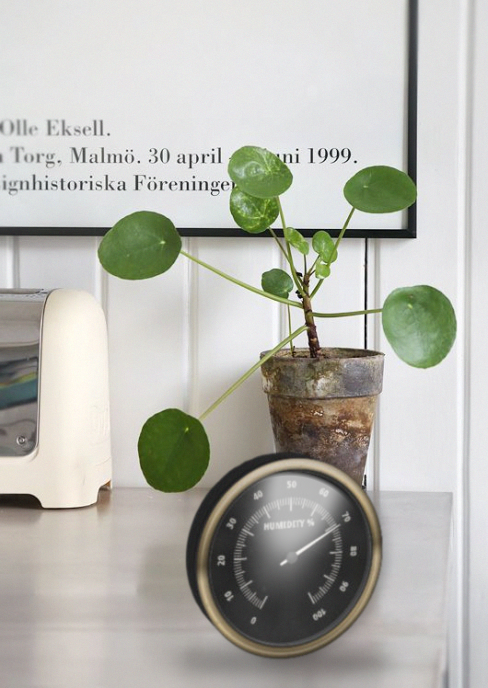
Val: 70 %
